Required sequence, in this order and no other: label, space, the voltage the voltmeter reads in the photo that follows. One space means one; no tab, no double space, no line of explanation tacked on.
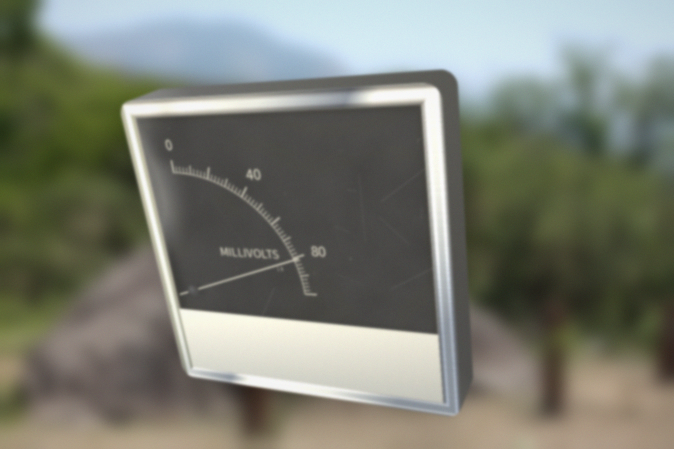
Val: 80 mV
